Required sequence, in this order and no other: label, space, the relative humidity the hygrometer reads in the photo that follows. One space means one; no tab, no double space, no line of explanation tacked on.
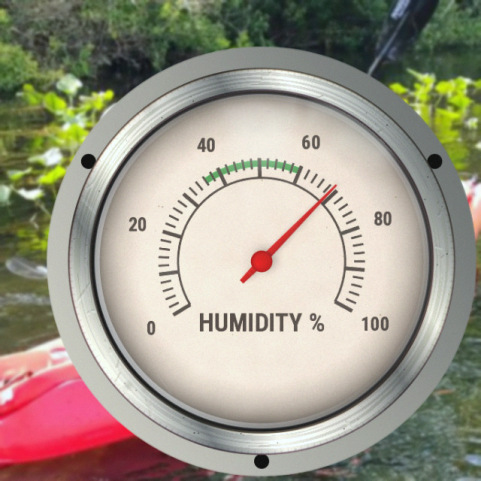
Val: 69 %
